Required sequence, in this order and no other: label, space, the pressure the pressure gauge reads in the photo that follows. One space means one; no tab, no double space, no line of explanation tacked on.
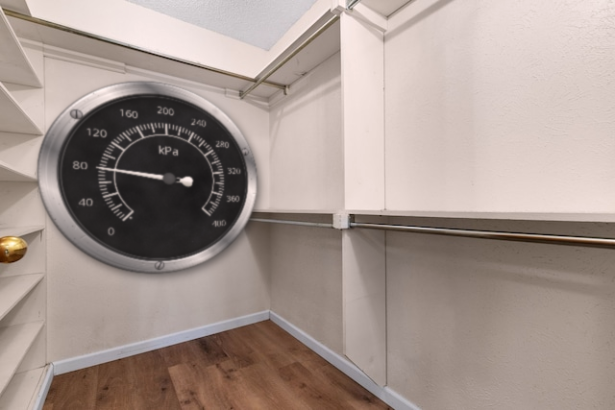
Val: 80 kPa
